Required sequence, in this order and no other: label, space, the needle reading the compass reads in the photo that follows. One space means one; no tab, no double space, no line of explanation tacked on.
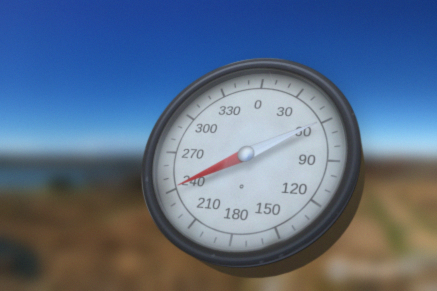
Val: 240 °
